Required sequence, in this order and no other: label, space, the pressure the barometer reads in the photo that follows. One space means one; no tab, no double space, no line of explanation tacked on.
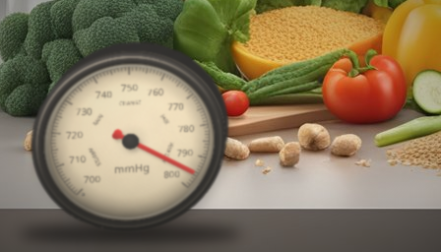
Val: 795 mmHg
